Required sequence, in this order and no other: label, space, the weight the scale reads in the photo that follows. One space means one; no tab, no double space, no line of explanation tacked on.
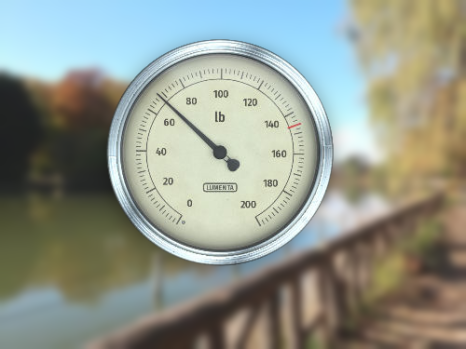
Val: 68 lb
